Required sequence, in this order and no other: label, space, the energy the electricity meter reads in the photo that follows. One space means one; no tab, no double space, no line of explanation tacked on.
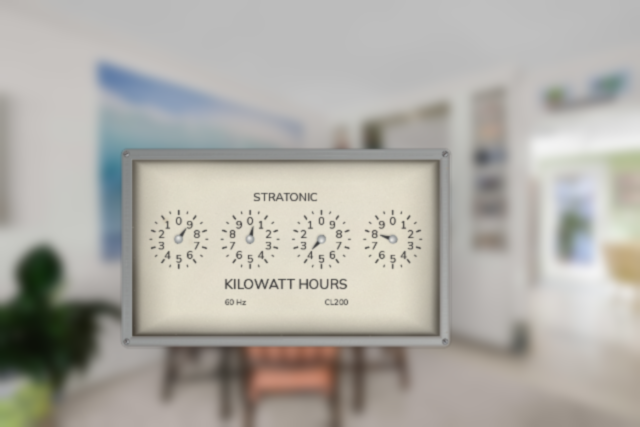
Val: 9038 kWh
